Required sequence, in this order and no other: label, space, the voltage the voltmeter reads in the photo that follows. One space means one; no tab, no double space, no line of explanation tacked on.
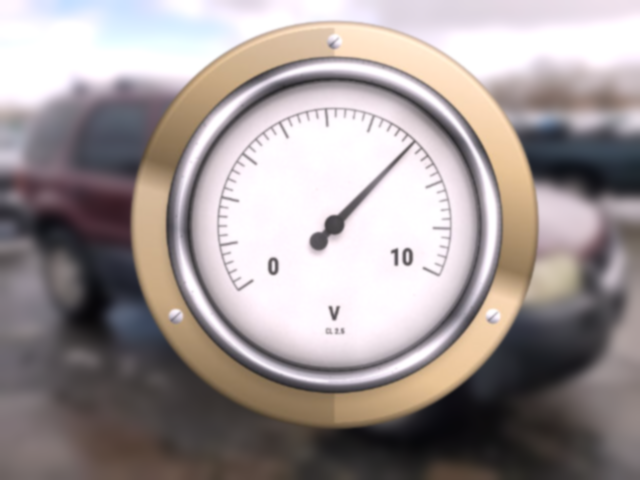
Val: 7 V
